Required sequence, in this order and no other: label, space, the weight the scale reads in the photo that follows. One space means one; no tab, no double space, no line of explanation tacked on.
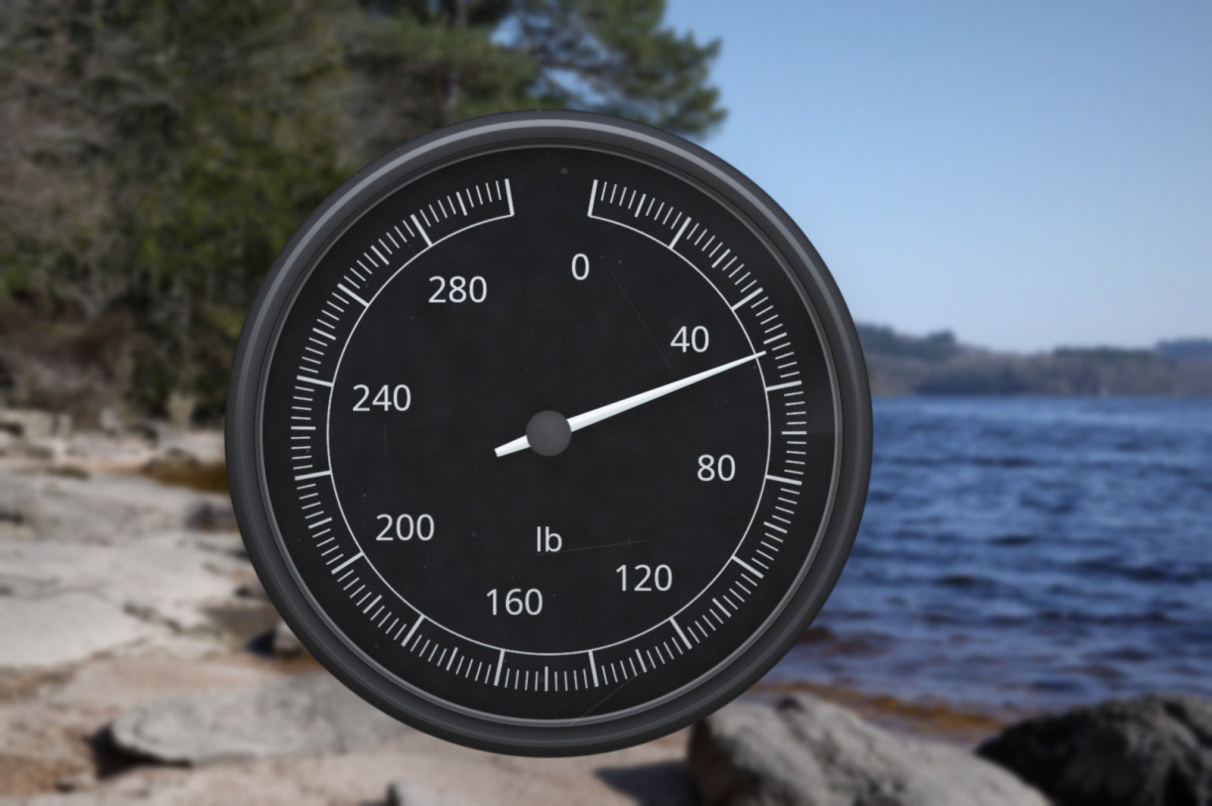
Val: 52 lb
